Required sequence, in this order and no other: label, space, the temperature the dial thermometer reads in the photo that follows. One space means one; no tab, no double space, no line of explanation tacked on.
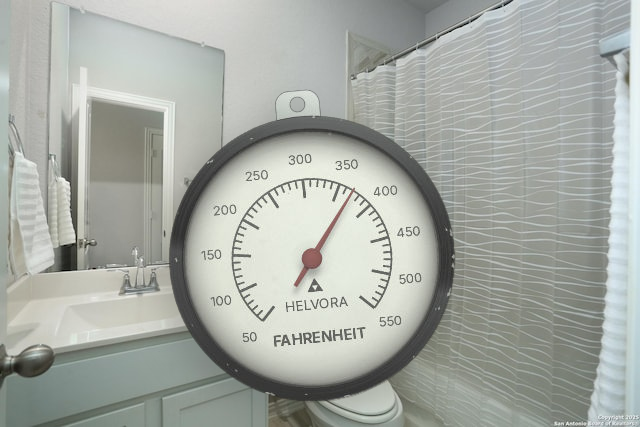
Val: 370 °F
